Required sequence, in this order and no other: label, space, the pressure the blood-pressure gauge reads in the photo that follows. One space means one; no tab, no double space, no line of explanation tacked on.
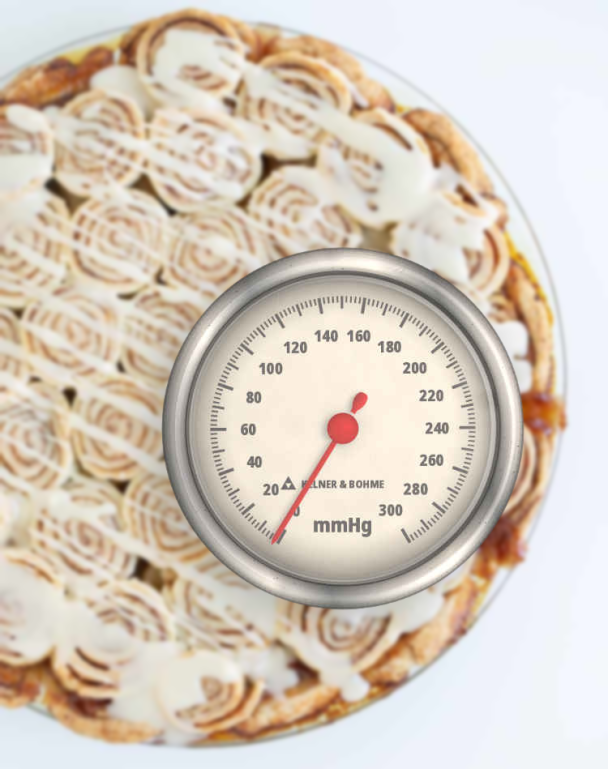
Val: 2 mmHg
